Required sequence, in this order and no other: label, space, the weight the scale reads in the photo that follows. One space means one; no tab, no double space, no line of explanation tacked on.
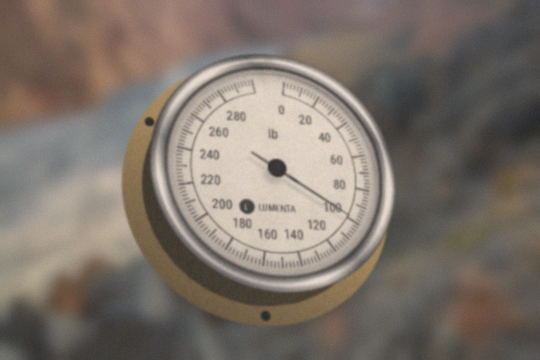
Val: 100 lb
